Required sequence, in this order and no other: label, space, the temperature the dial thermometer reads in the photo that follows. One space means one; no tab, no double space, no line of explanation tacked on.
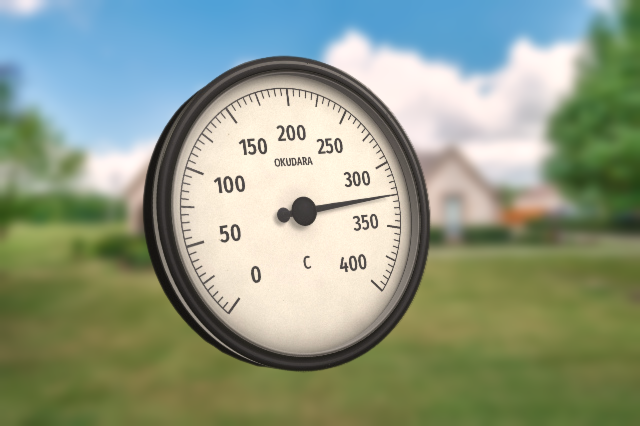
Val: 325 °C
